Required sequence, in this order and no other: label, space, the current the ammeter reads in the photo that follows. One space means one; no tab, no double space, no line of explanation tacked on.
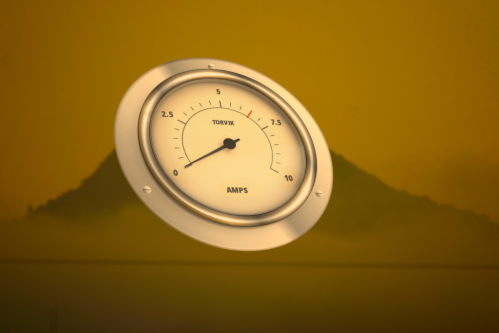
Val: 0 A
